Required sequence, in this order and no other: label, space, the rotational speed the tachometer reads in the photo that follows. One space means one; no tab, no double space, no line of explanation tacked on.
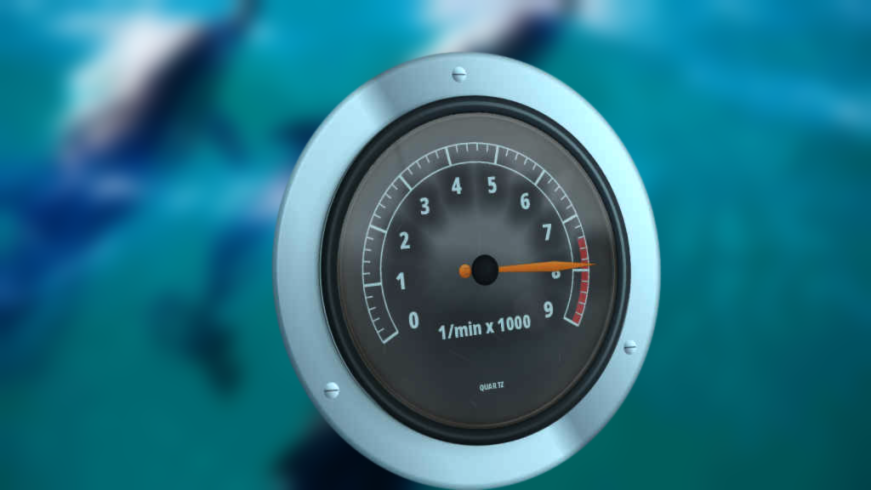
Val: 7900 rpm
